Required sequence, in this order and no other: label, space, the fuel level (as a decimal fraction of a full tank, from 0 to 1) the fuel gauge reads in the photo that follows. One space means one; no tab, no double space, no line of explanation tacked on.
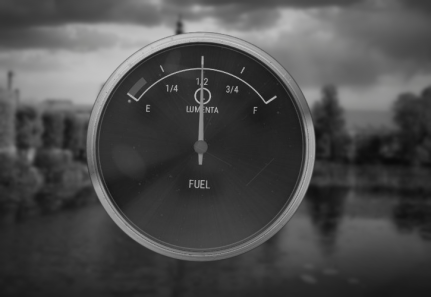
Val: 0.5
